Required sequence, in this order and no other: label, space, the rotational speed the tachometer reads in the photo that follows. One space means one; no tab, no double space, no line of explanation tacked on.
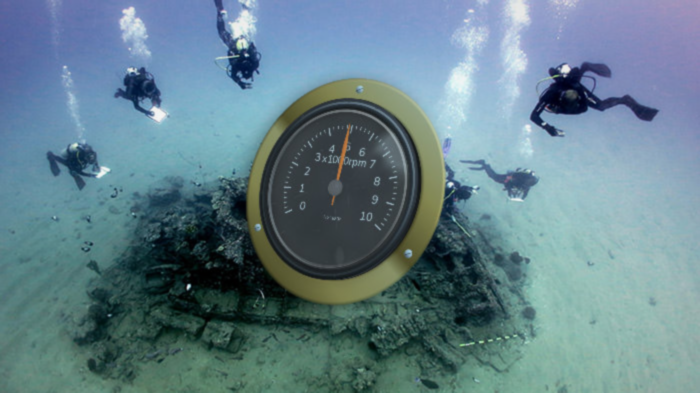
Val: 5000 rpm
